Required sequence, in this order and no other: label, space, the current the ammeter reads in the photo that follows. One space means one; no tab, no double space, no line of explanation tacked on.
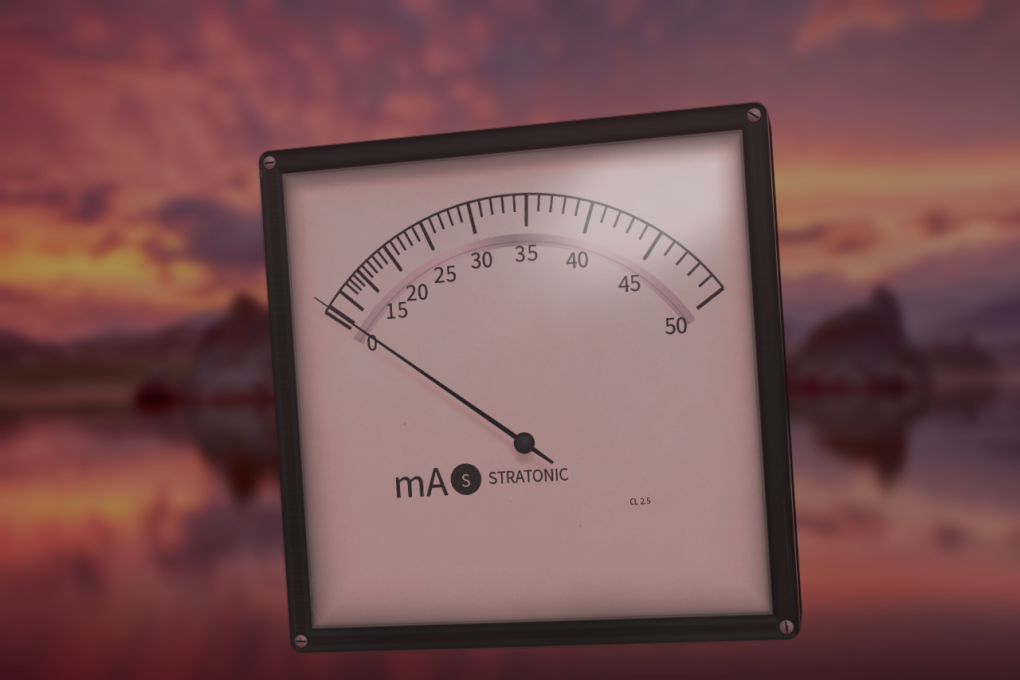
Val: 5 mA
